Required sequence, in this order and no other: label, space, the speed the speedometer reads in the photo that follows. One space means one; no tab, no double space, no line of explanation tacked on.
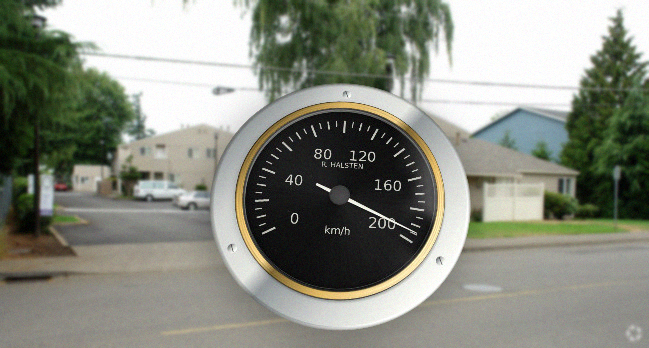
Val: 195 km/h
